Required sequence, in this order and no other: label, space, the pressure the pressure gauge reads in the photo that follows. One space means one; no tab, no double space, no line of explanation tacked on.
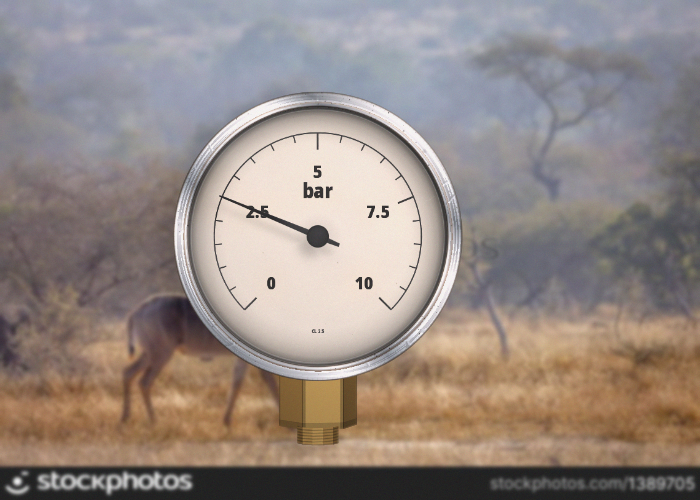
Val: 2.5 bar
